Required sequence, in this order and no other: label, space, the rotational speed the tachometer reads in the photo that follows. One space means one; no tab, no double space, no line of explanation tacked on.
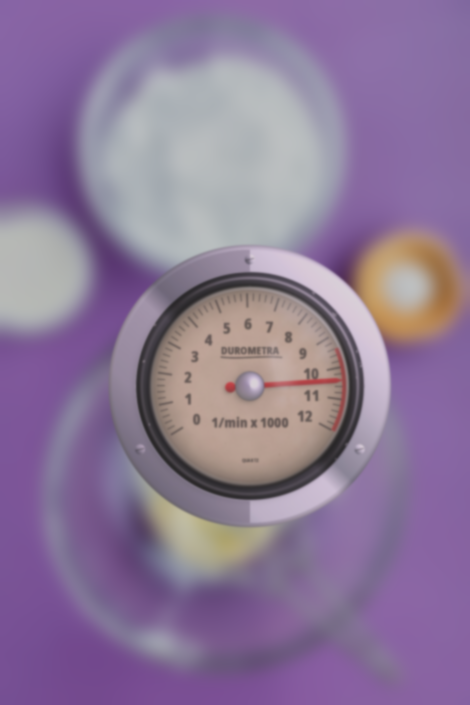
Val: 10400 rpm
